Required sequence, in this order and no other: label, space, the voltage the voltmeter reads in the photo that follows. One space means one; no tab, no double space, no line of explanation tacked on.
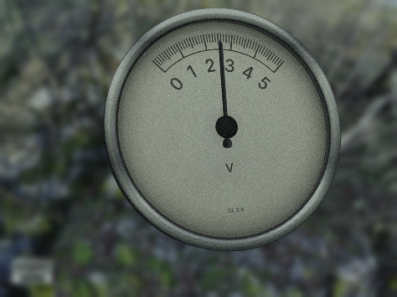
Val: 2.5 V
